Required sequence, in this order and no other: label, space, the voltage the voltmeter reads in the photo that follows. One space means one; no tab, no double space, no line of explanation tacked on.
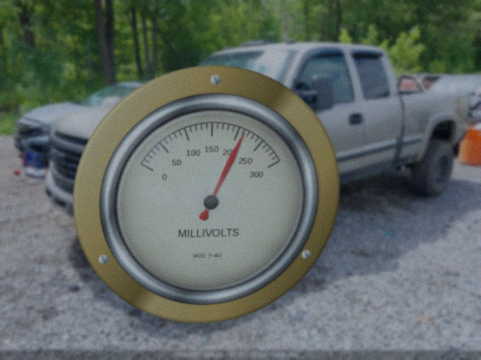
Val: 210 mV
